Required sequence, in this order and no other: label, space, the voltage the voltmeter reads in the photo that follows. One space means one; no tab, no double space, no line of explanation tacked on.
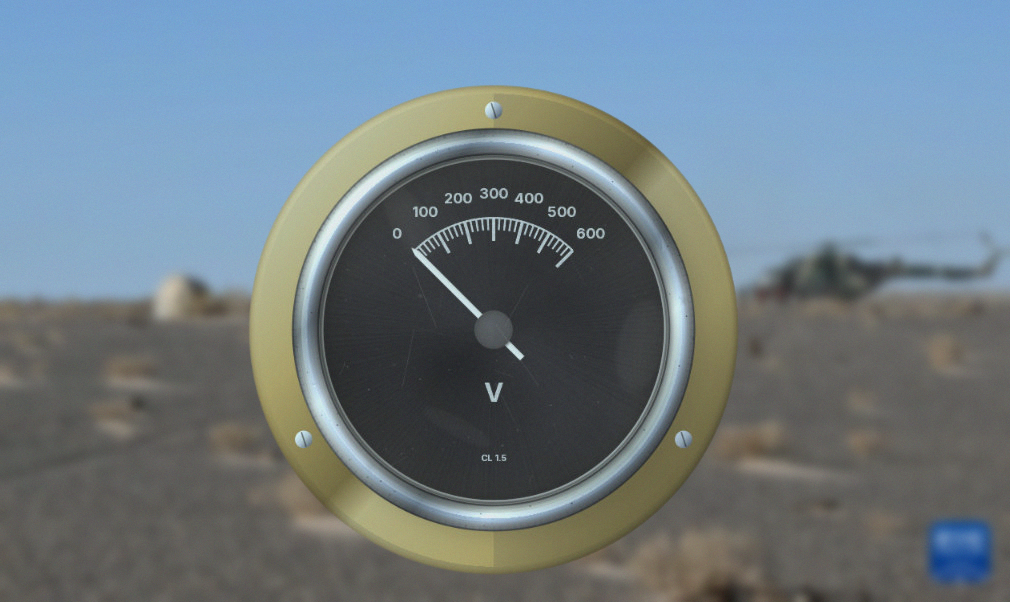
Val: 0 V
